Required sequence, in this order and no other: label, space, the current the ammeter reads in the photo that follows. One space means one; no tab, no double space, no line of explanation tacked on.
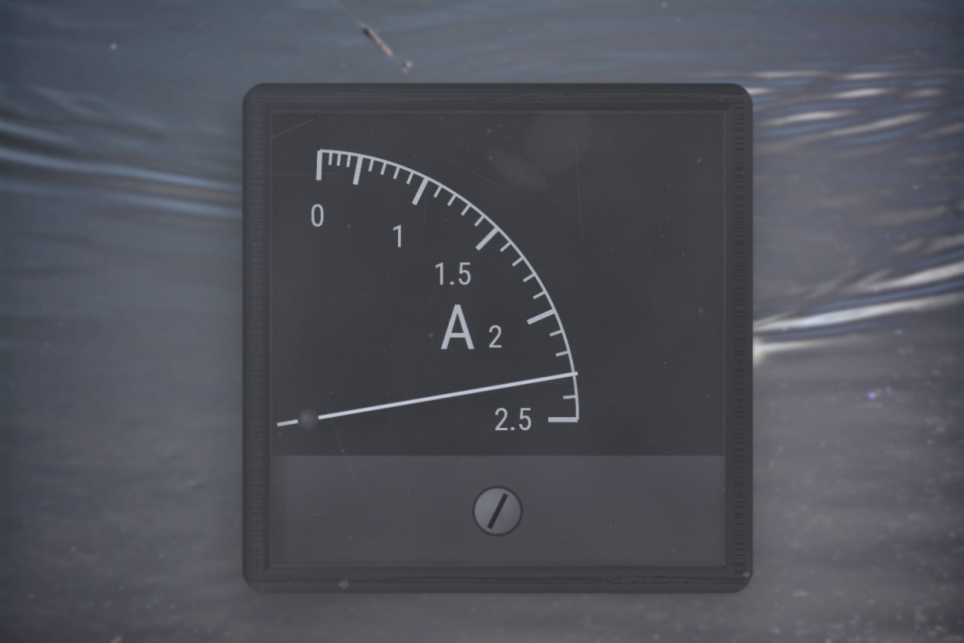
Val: 2.3 A
